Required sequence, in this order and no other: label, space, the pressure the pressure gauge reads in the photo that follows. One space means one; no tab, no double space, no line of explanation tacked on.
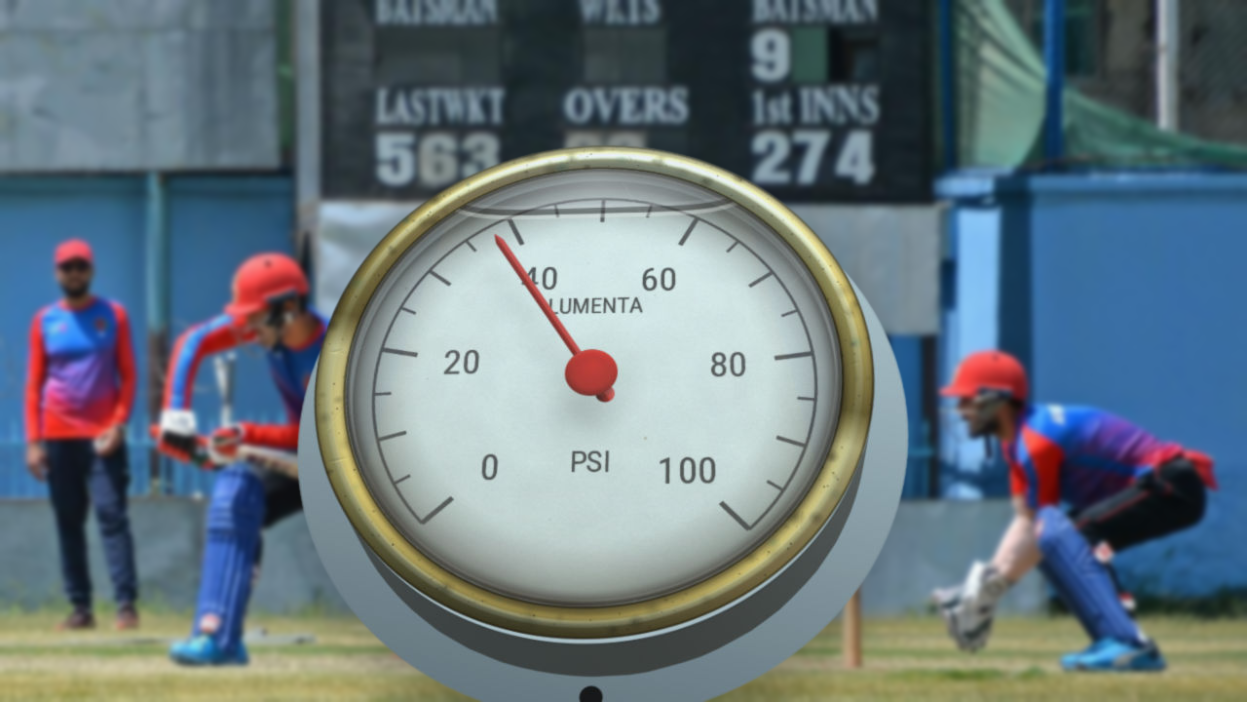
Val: 37.5 psi
